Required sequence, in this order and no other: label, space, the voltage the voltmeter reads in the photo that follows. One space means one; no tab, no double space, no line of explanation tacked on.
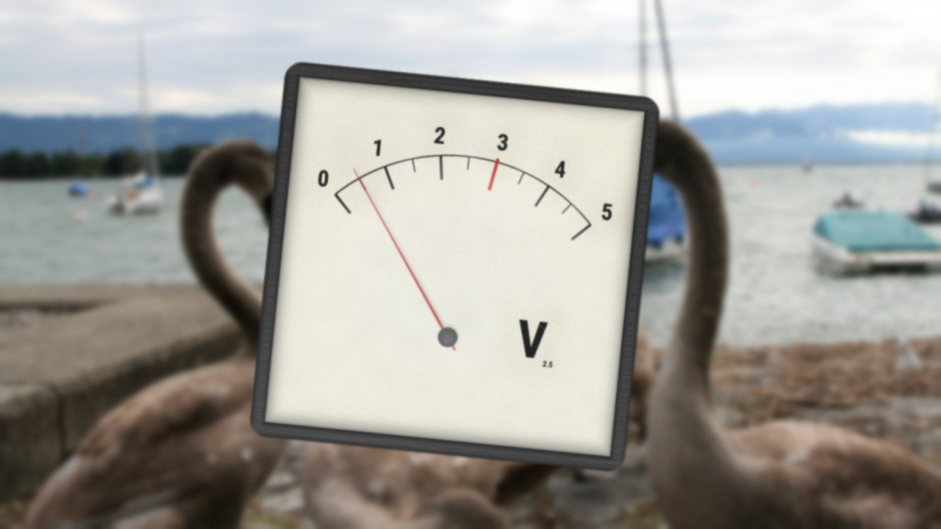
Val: 0.5 V
